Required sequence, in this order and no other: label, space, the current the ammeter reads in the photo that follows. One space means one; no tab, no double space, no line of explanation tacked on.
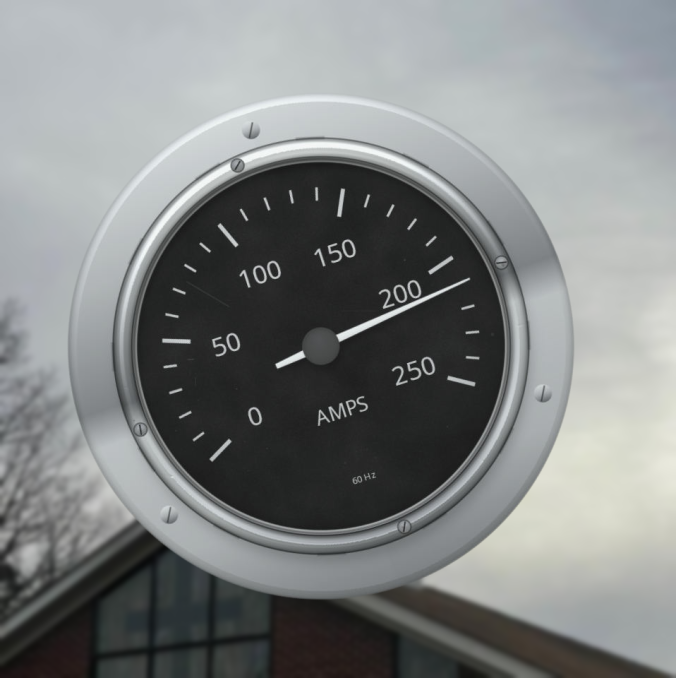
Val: 210 A
